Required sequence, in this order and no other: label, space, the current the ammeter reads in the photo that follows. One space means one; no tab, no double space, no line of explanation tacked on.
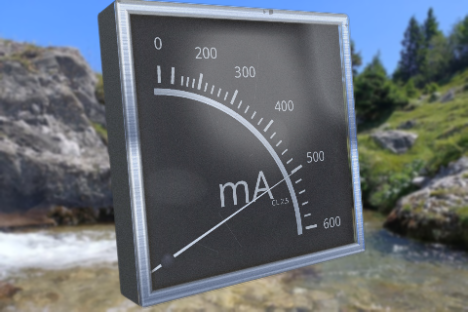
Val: 500 mA
